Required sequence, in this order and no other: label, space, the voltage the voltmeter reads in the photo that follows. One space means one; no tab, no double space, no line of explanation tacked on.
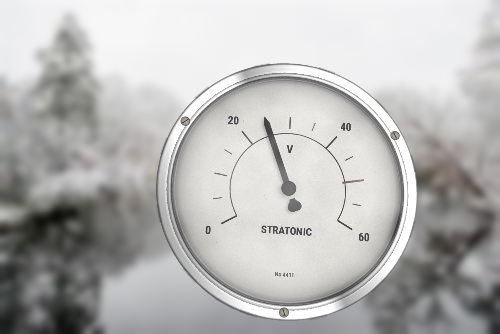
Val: 25 V
